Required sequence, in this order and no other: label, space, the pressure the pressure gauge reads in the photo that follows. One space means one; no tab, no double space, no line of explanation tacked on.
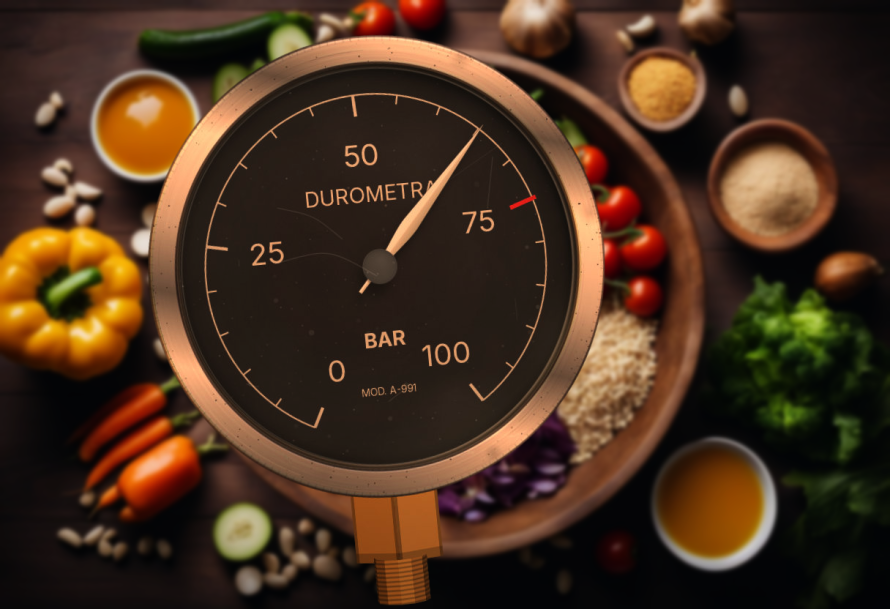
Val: 65 bar
